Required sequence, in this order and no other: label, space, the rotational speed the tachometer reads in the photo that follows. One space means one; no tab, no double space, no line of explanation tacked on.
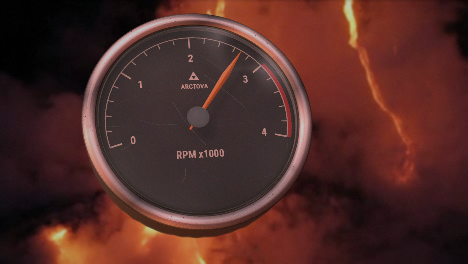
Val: 2700 rpm
